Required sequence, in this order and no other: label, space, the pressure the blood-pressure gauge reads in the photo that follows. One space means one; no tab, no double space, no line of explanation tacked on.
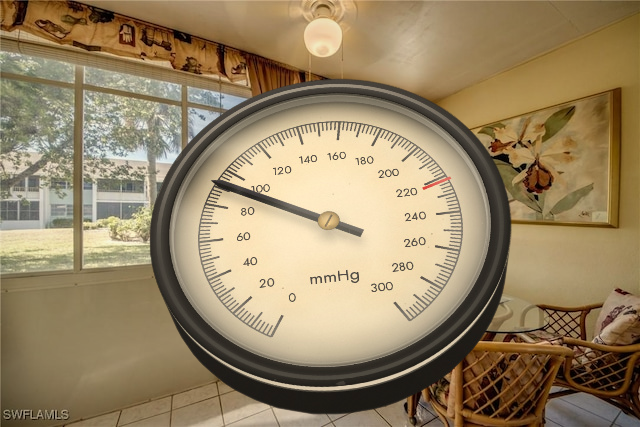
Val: 90 mmHg
